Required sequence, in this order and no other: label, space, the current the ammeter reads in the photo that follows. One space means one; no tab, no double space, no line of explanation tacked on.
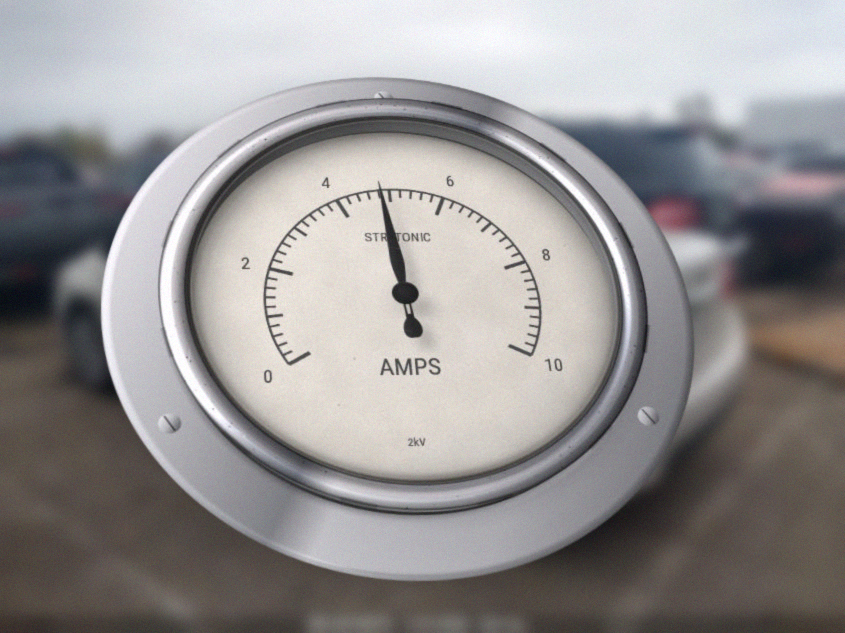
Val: 4.8 A
